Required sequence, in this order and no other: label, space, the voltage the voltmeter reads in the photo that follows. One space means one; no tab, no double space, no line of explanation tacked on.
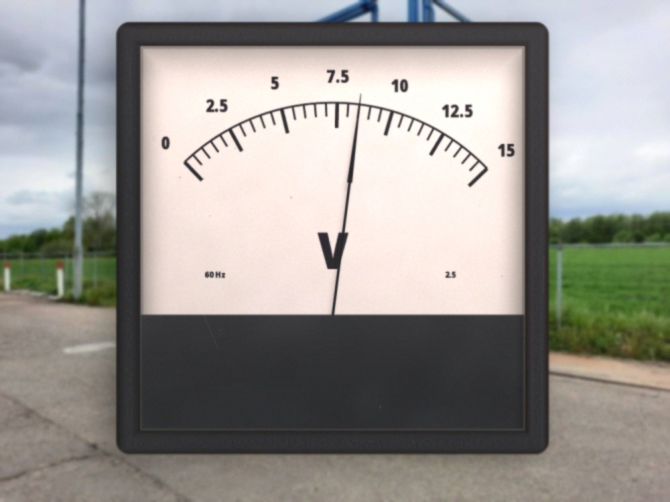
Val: 8.5 V
